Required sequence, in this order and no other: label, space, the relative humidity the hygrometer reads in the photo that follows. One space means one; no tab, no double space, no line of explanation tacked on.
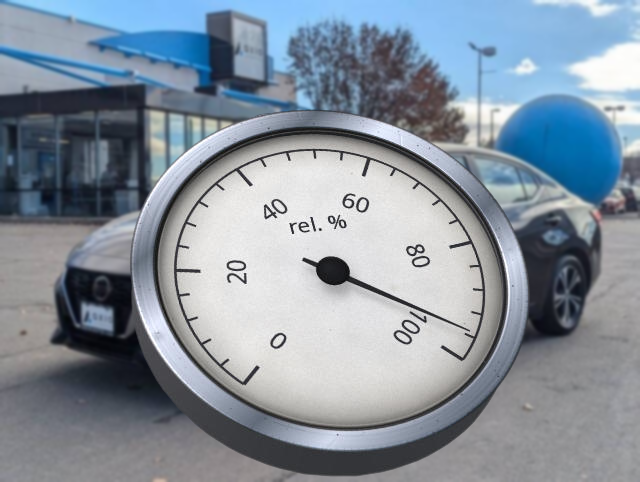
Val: 96 %
